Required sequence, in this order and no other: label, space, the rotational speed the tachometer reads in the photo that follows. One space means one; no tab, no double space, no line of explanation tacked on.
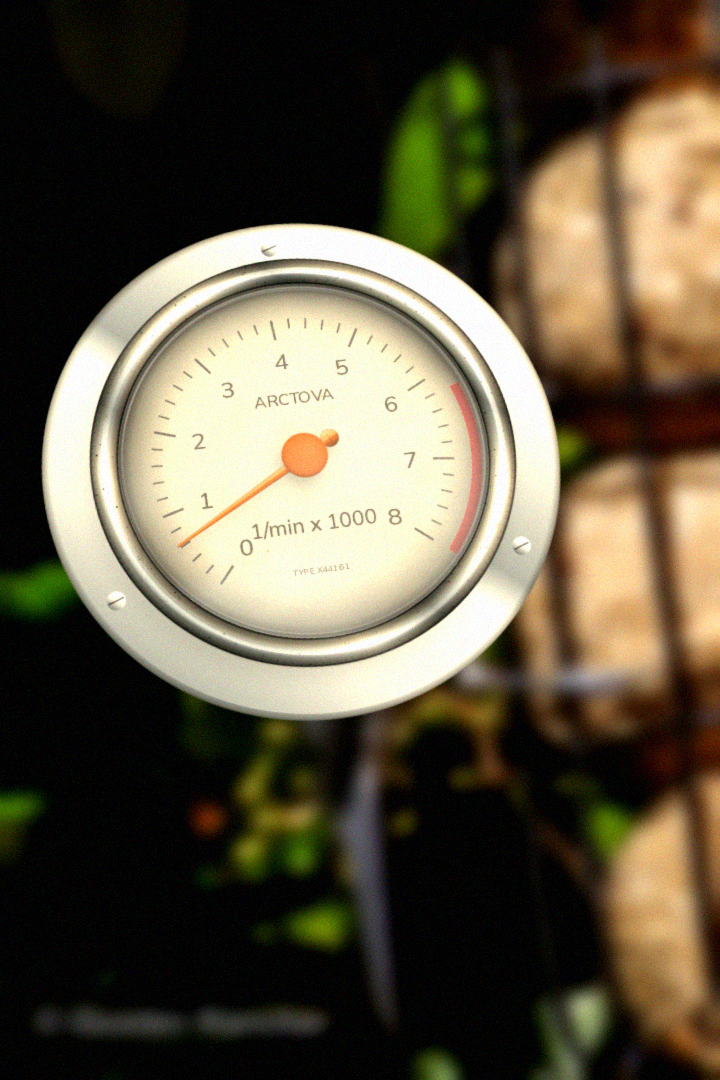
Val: 600 rpm
